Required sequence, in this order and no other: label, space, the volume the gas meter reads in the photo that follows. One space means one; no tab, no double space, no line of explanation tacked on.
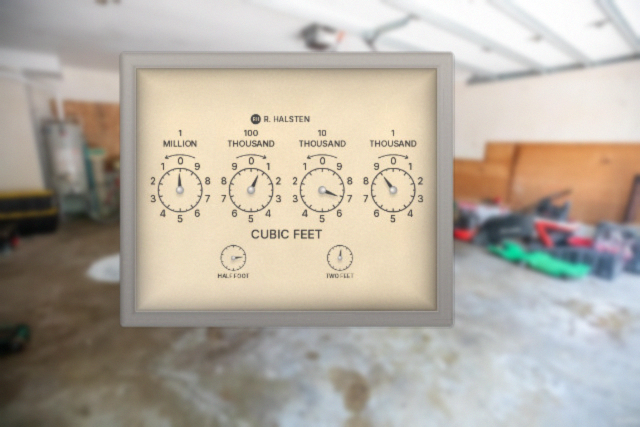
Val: 6900 ft³
